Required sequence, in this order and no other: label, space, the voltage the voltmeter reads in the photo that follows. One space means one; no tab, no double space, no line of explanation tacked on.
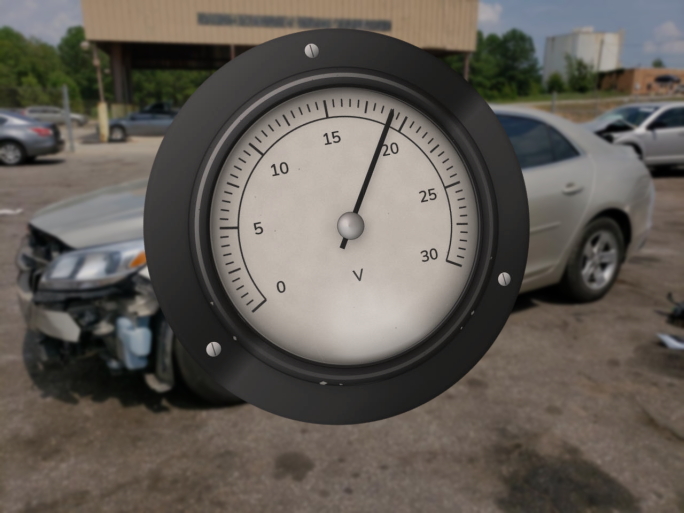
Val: 19 V
